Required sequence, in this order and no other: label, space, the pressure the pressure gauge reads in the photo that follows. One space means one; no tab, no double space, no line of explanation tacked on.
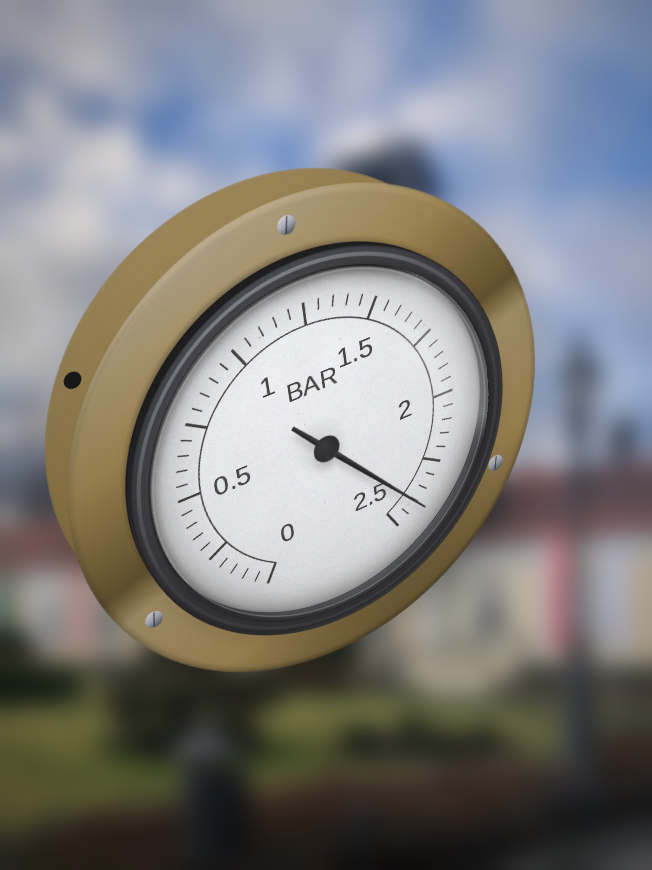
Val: 2.4 bar
